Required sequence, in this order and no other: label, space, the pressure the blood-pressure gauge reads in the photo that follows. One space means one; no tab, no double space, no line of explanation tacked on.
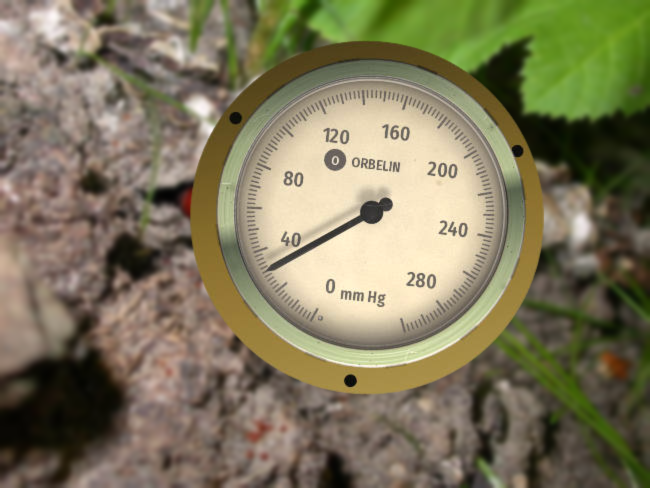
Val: 30 mmHg
